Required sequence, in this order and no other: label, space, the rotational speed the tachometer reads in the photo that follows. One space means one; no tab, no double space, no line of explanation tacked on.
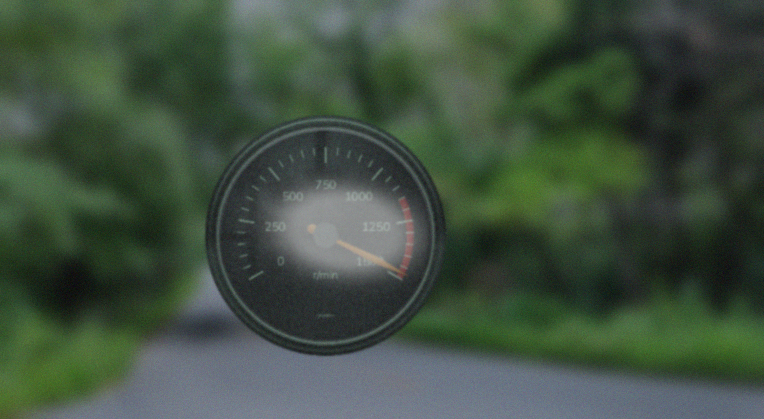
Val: 1475 rpm
